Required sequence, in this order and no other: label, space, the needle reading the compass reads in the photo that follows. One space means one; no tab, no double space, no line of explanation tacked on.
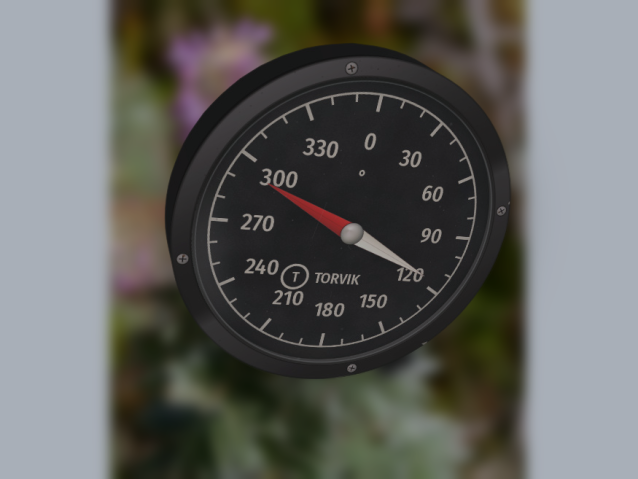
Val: 295 °
